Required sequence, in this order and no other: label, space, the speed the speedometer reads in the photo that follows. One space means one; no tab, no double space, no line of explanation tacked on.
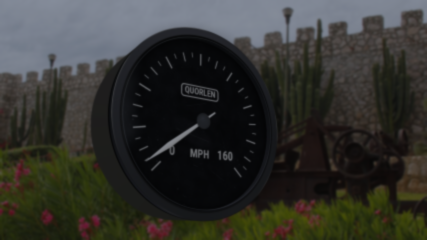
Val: 5 mph
